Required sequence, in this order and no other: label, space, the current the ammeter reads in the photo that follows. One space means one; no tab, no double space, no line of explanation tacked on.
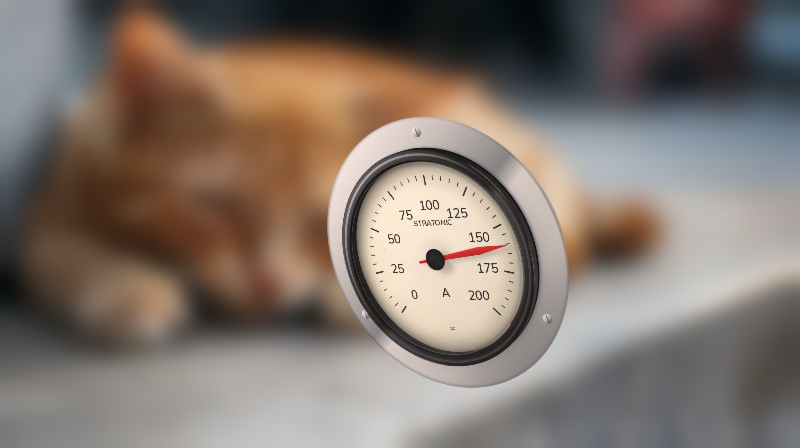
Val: 160 A
